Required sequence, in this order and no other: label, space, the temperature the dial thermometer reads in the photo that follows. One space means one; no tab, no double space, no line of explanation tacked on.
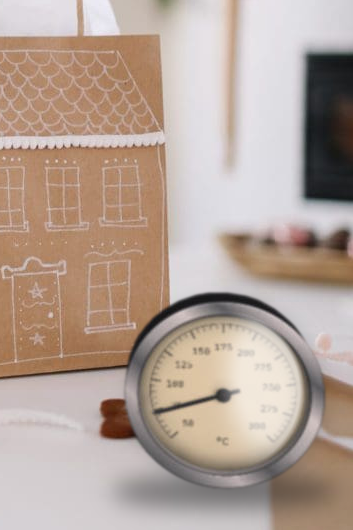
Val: 75 °C
